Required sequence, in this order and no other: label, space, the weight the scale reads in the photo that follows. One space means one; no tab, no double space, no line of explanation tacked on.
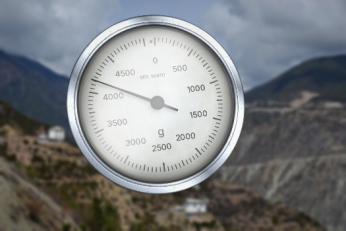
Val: 4150 g
